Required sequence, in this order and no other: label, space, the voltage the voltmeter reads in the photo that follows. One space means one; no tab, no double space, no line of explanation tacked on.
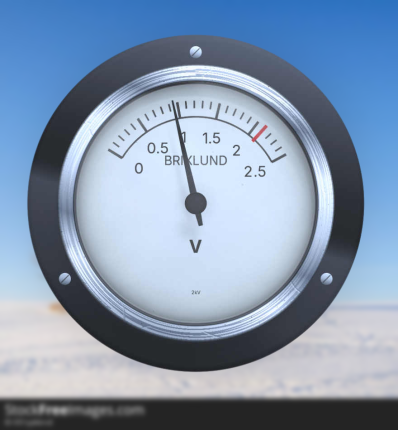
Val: 0.95 V
